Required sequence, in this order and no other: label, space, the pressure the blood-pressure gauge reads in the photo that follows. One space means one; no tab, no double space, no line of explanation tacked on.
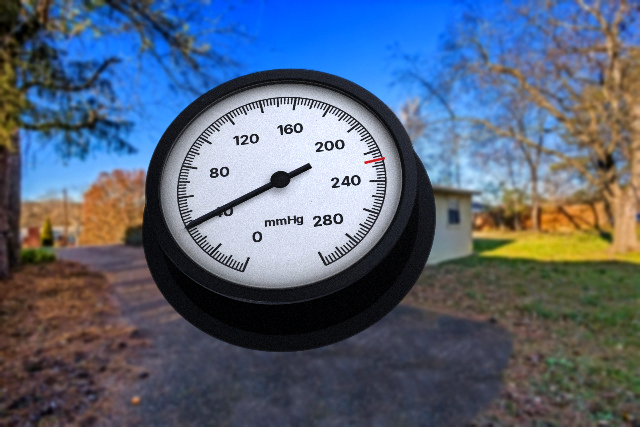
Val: 40 mmHg
